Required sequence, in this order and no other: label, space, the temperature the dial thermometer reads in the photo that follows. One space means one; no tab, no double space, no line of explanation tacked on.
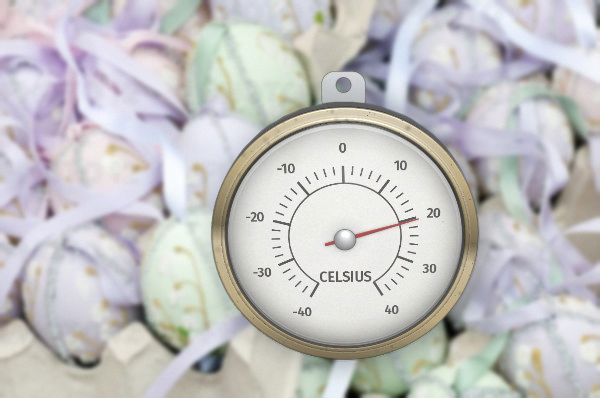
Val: 20 °C
